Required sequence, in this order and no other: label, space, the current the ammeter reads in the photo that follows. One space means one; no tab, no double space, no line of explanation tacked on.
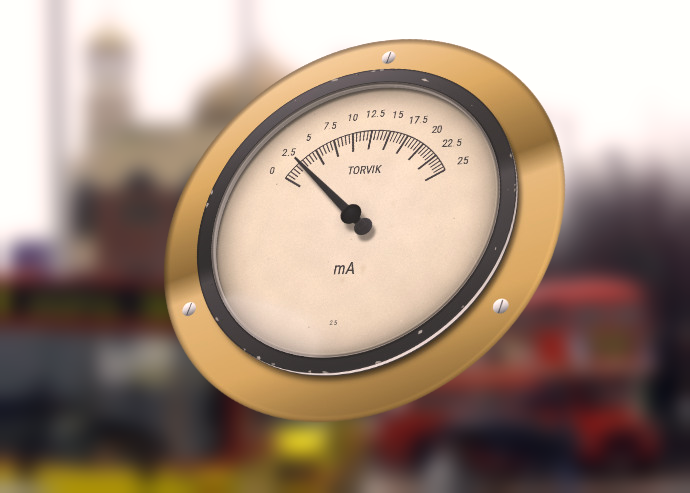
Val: 2.5 mA
